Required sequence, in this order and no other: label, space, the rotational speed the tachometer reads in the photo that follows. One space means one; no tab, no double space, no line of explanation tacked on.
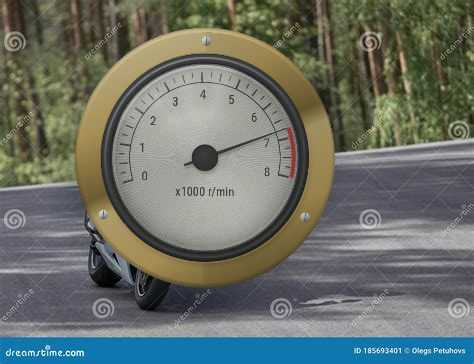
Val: 6750 rpm
